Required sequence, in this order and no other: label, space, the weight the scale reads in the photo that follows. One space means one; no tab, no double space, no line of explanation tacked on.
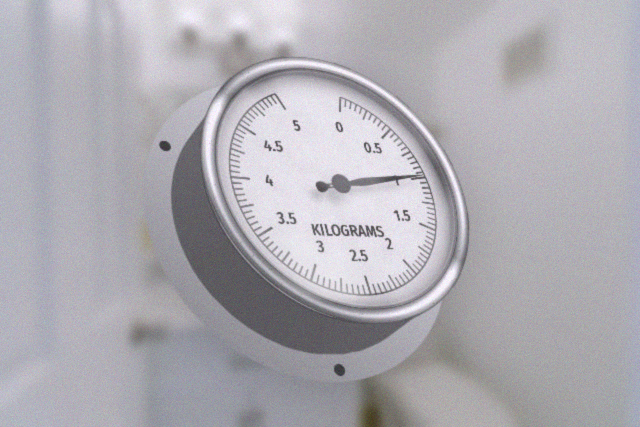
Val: 1 kg
